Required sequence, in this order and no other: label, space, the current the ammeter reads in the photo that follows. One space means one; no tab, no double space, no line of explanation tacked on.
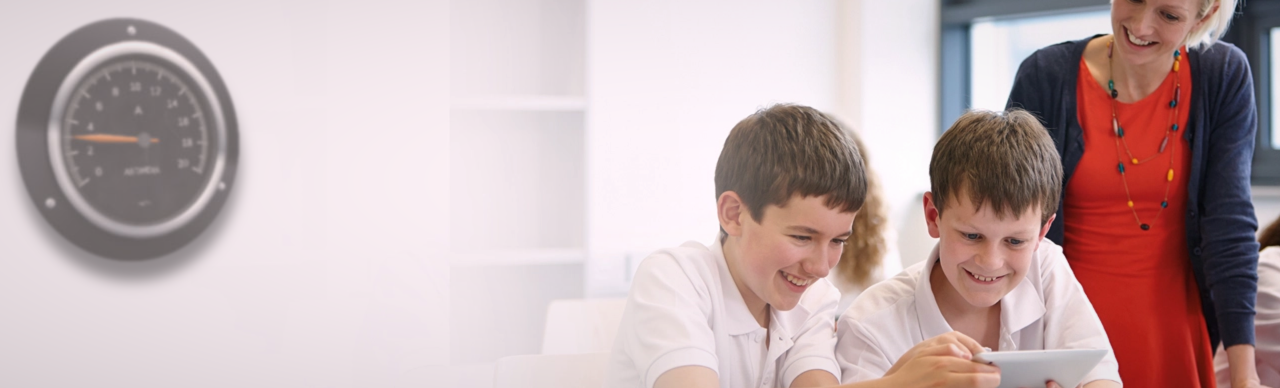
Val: 3 A
